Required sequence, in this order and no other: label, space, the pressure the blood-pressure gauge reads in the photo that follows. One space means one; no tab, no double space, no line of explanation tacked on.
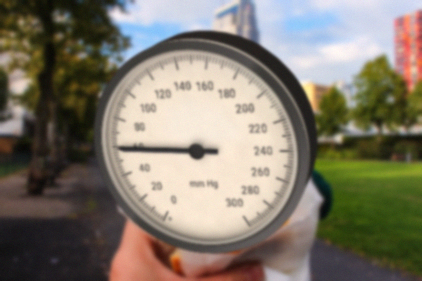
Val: 60 mmHg
